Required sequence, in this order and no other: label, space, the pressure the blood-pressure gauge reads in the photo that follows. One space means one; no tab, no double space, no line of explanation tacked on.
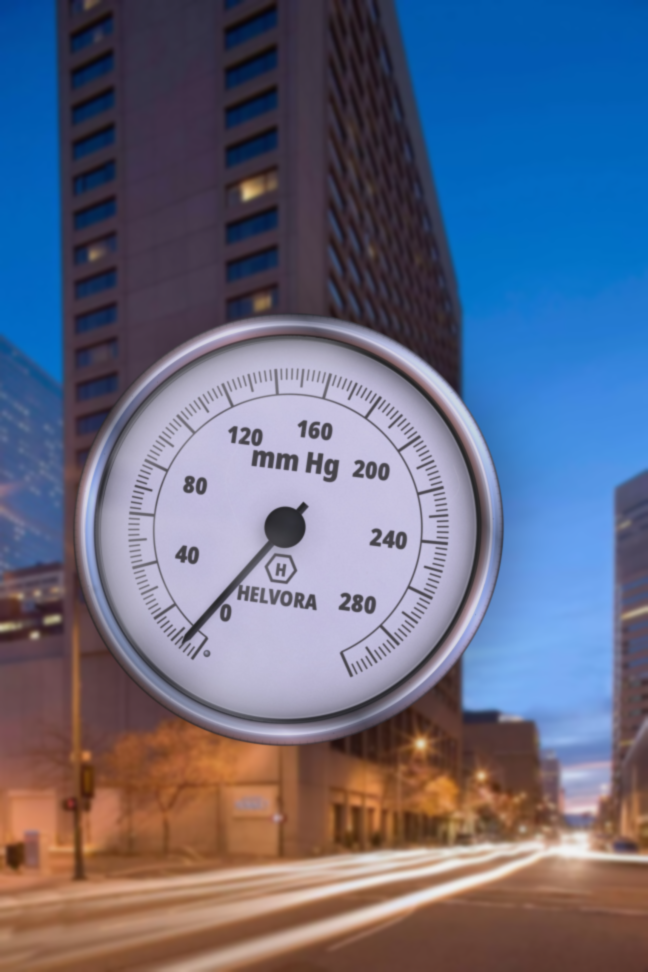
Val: 6 mmHg
